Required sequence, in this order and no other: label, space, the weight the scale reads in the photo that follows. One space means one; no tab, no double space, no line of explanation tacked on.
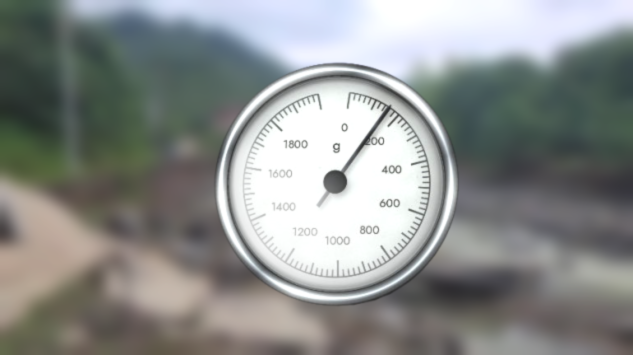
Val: 160 g
